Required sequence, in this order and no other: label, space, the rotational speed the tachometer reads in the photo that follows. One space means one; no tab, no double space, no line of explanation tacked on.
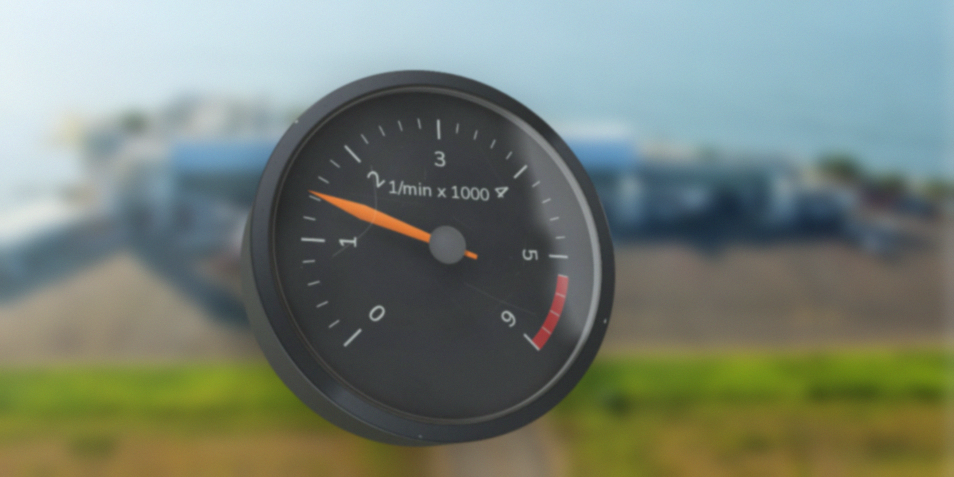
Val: 1400 rpm
